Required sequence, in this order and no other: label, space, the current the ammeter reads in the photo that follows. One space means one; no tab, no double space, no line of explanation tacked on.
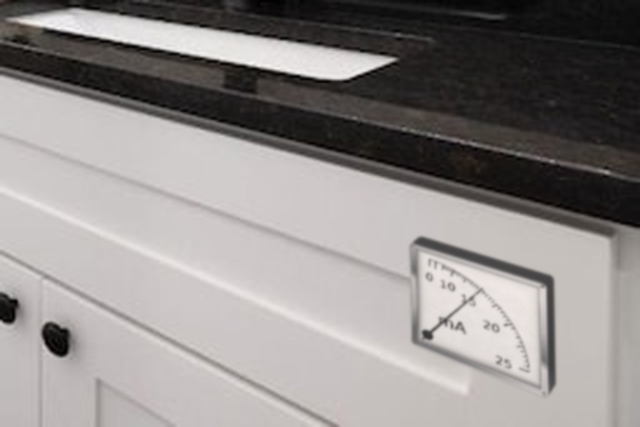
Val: 15 mA
